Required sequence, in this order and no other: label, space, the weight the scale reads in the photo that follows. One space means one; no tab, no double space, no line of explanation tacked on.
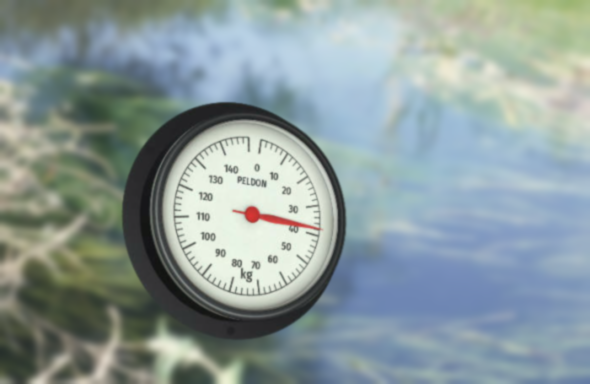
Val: 38 kg
